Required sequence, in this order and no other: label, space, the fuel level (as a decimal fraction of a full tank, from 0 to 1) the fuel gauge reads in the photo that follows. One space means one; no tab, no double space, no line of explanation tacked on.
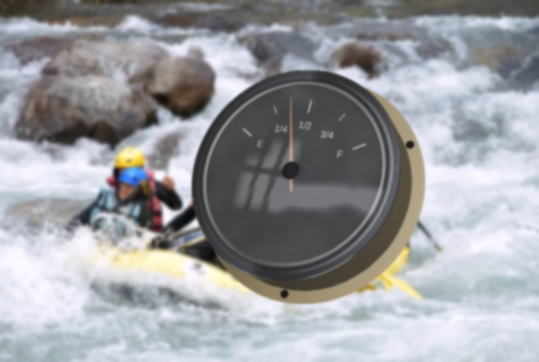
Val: 0.375
